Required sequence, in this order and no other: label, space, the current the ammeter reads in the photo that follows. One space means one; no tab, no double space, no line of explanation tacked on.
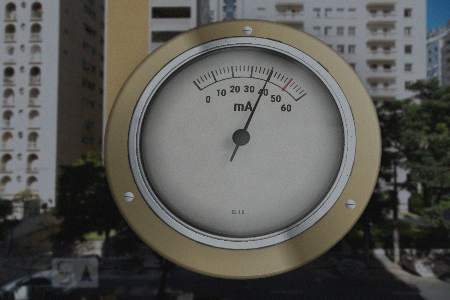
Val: 40 mA
